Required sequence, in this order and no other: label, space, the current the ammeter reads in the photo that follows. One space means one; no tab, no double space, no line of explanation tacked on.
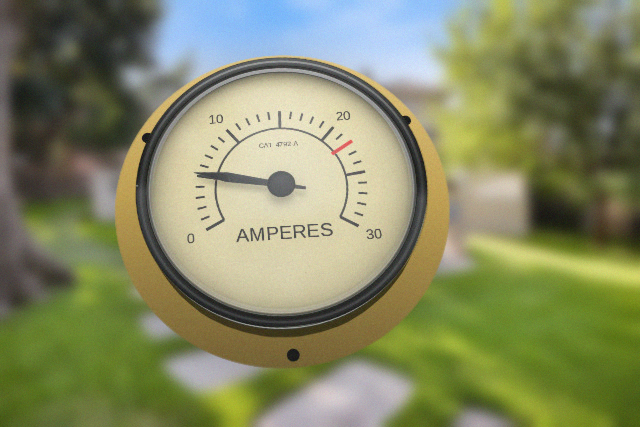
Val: 5 A
